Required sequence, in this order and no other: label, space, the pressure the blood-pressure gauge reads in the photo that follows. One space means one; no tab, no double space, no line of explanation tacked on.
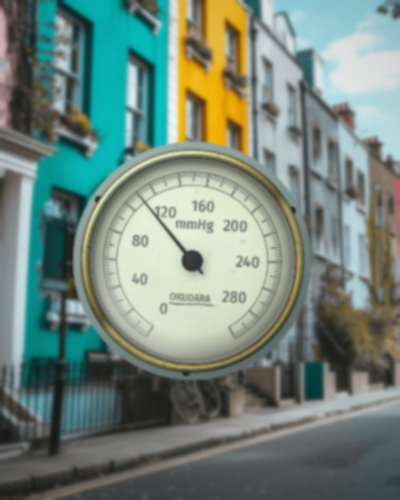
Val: 110 mmHg
